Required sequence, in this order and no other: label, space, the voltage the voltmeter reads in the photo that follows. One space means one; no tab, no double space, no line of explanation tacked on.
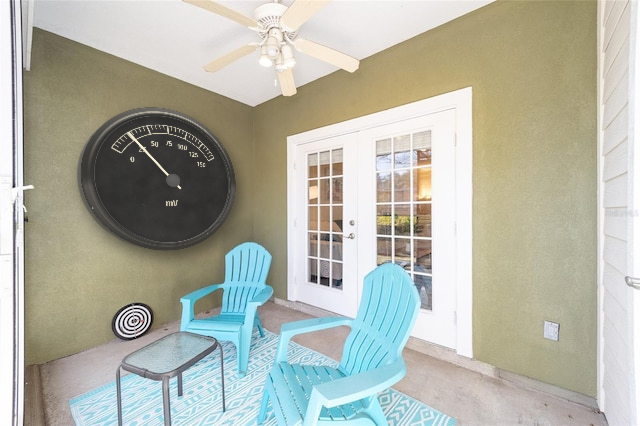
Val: 25 mV
